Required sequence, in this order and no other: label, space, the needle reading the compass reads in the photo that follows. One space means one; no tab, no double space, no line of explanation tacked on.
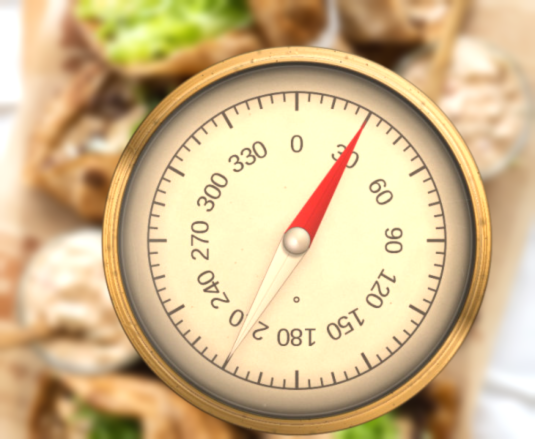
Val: 30 °
